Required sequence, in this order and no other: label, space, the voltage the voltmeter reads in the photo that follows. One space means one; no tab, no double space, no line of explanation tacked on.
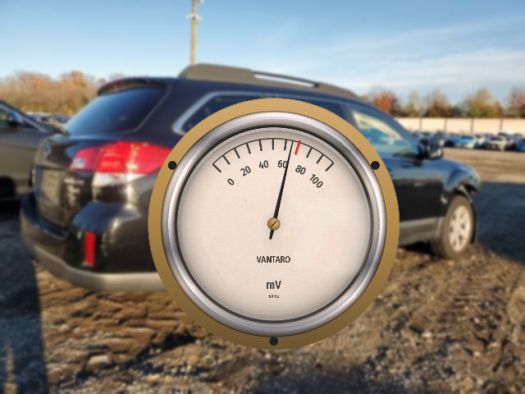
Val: 65 mV
